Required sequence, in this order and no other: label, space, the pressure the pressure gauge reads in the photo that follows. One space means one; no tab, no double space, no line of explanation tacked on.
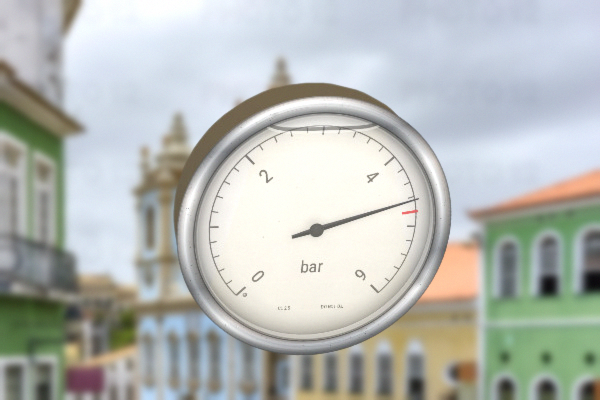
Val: 4.6 bar
